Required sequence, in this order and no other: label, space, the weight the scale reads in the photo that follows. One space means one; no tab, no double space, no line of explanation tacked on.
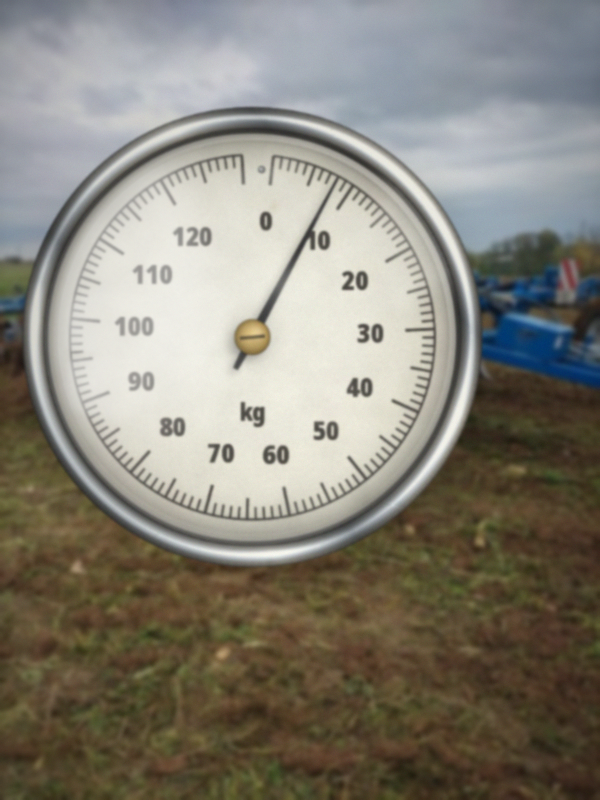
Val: 8 kg
